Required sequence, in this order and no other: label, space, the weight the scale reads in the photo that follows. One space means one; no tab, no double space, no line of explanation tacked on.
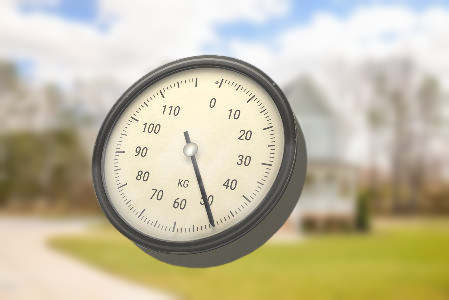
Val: 50 kg
